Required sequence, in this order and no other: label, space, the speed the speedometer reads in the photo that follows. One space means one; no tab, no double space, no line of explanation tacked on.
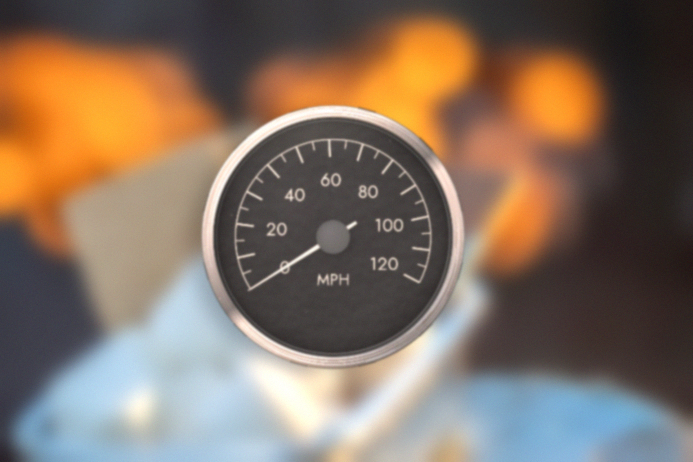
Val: 0 mph
